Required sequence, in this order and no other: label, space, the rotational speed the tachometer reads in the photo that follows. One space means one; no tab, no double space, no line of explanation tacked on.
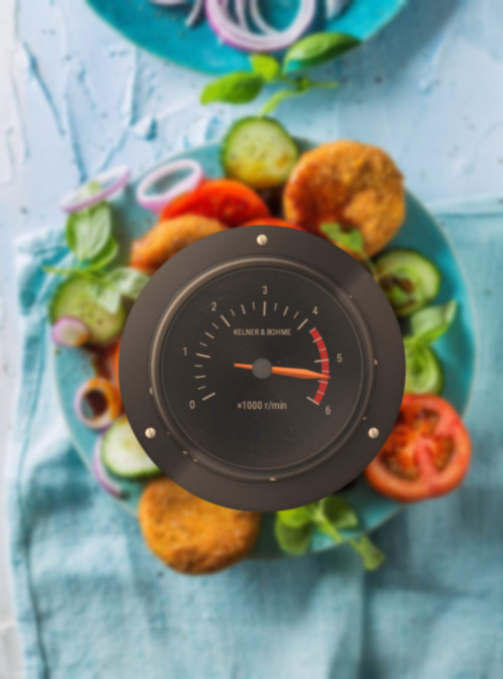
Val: 5375 rpm
